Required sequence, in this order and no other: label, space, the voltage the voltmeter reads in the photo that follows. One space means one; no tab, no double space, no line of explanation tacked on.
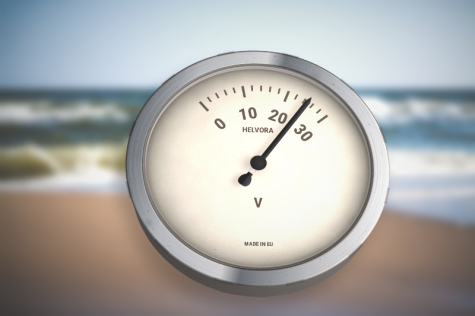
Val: 25 V
